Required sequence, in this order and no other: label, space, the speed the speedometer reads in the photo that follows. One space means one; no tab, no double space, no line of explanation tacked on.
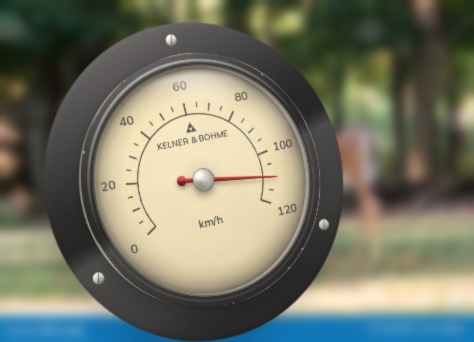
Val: 110 km/h
